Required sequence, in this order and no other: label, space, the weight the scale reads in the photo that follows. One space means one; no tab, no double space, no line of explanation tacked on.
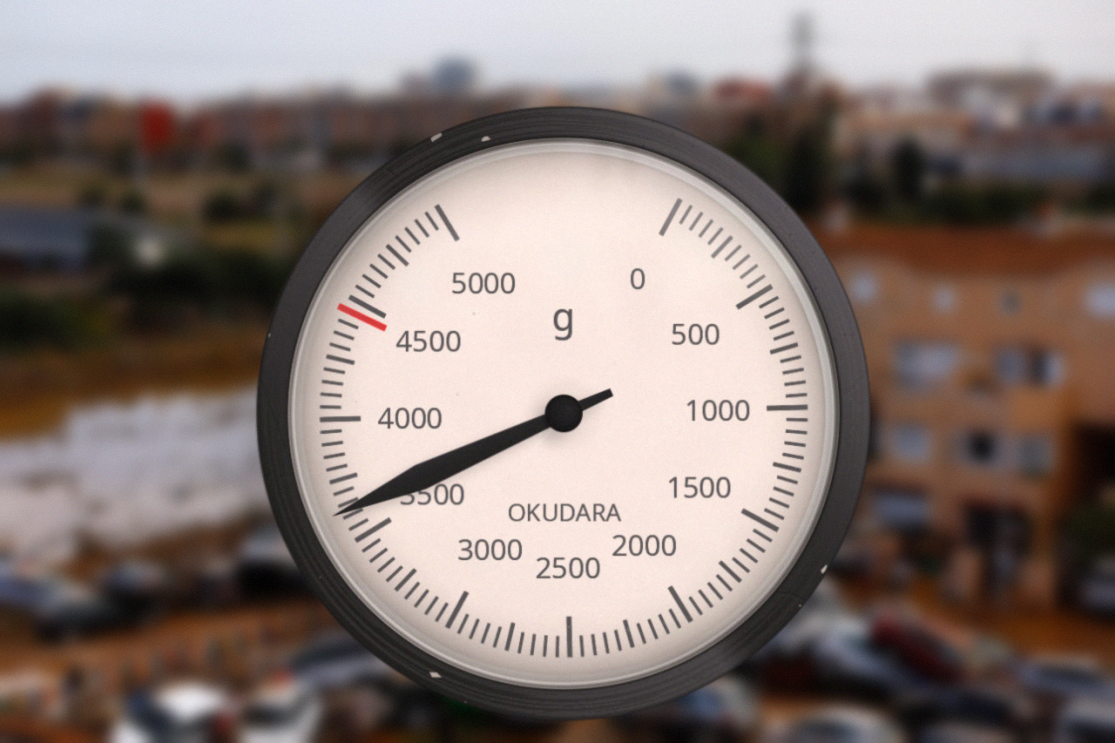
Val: 3625 g
